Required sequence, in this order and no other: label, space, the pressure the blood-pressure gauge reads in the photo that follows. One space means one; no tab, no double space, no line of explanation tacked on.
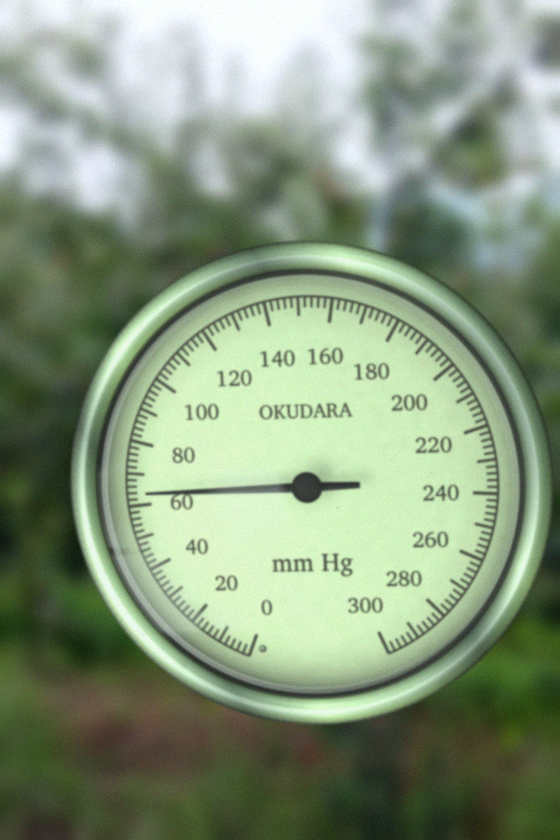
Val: 64 mmHg
